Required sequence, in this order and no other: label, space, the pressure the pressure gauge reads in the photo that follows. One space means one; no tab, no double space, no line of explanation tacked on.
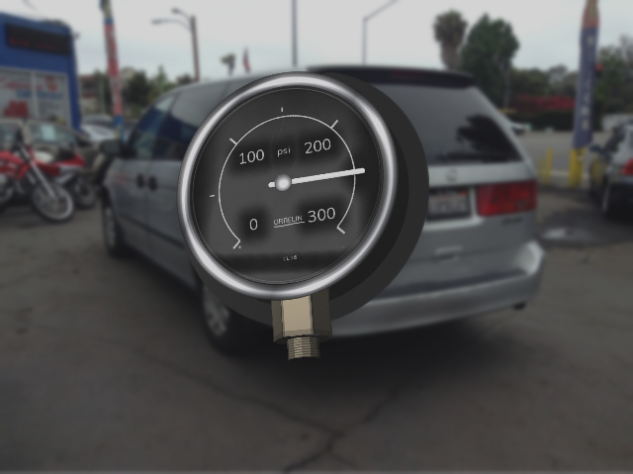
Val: 250 psi
